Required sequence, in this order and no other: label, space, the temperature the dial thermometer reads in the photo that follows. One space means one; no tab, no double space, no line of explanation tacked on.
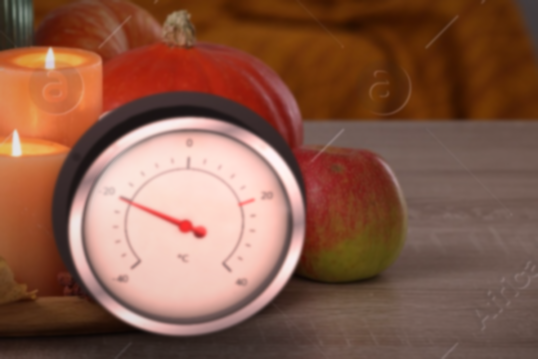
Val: -20 °C
